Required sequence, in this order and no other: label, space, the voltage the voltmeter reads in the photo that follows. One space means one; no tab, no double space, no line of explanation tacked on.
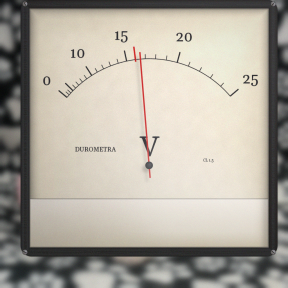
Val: 16.5 V
